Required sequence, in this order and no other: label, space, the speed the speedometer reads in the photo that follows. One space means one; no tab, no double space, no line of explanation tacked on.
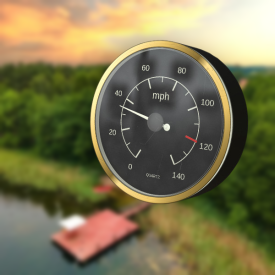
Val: 35 mph
